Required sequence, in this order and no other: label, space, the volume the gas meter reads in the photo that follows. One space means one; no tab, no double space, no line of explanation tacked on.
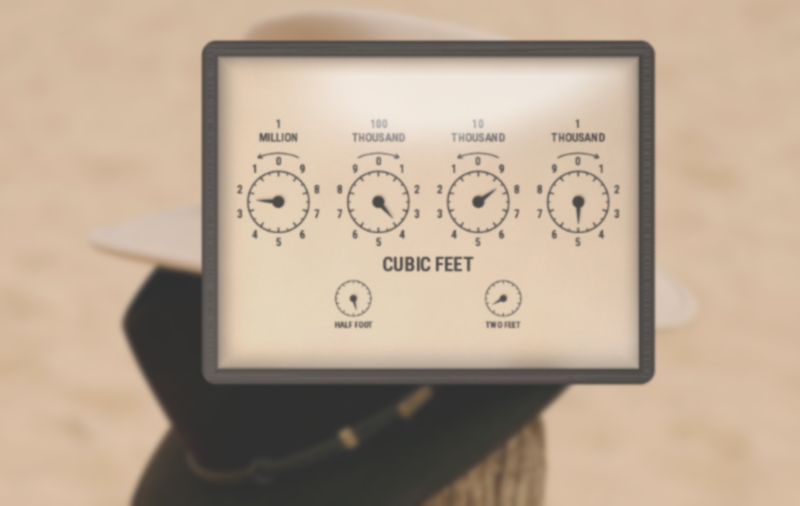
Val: 238500 ft³
